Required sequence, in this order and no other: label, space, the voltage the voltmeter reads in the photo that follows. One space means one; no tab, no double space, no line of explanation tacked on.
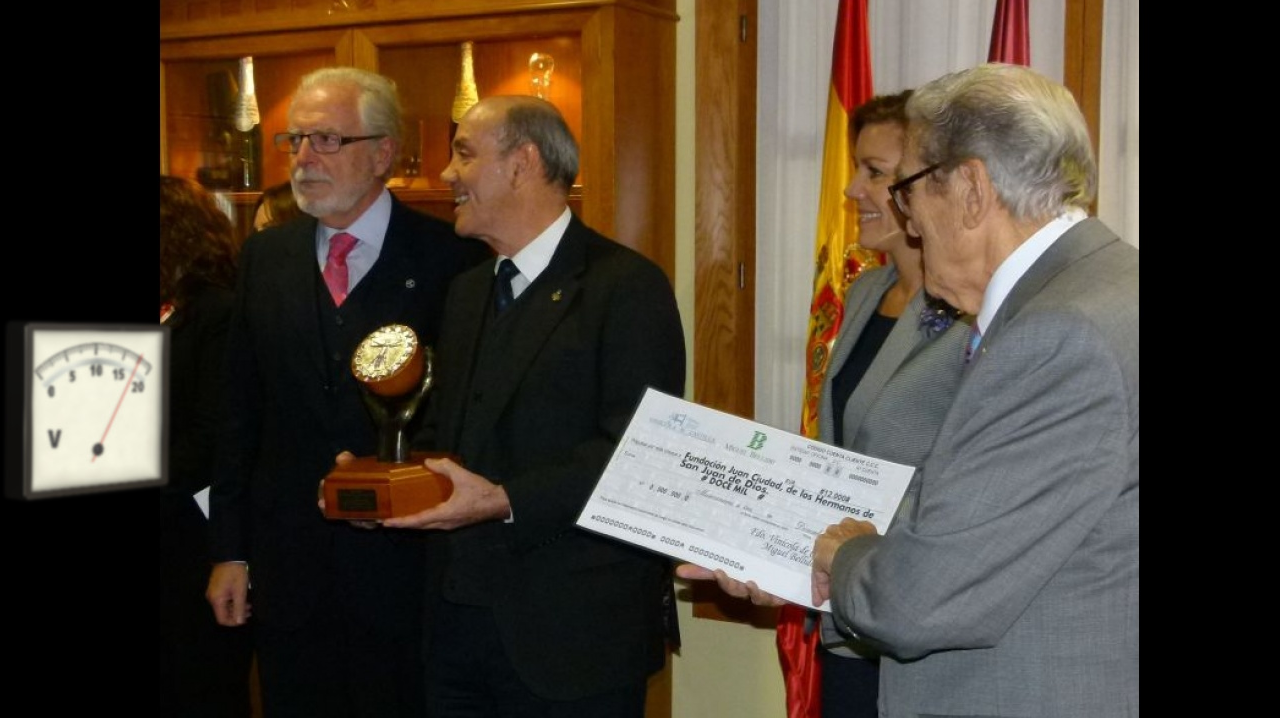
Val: 17.5 V
